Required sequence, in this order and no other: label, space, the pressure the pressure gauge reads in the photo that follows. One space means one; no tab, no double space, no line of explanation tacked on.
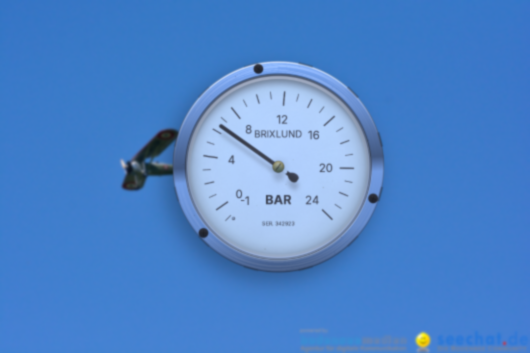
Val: 6.5 bar
